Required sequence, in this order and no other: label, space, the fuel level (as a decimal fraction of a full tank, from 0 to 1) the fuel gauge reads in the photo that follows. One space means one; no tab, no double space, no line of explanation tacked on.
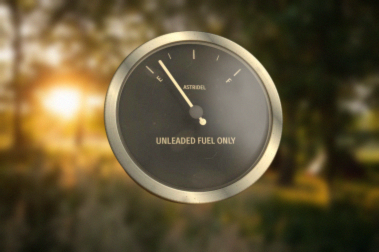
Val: 0.125
